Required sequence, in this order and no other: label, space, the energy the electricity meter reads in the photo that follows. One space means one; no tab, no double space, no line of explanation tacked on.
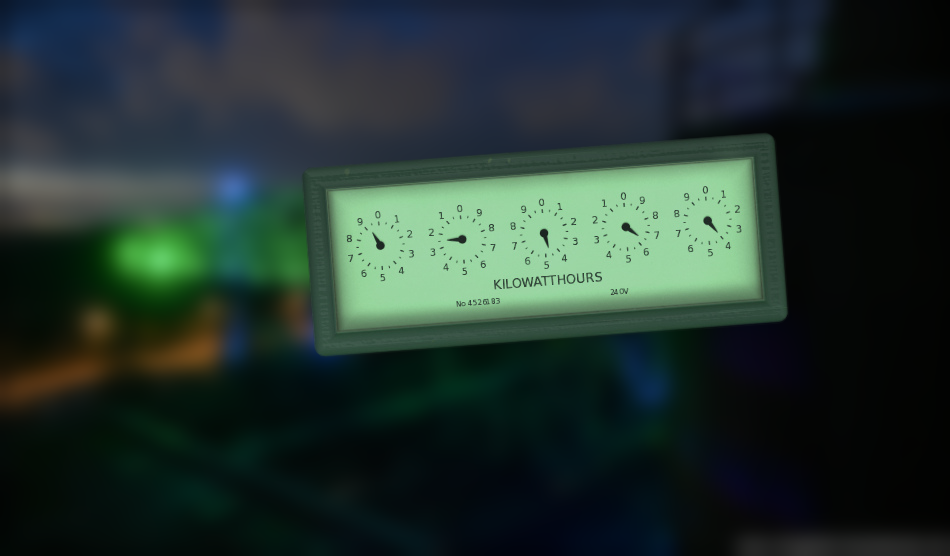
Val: 92464 kWh
